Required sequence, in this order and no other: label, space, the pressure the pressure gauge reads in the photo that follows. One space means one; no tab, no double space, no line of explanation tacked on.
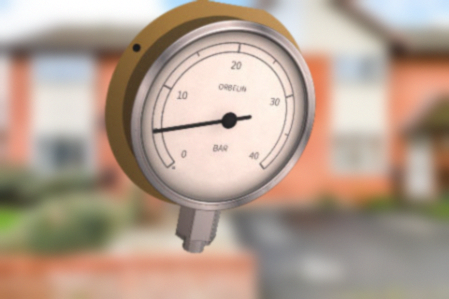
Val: 5 bar
